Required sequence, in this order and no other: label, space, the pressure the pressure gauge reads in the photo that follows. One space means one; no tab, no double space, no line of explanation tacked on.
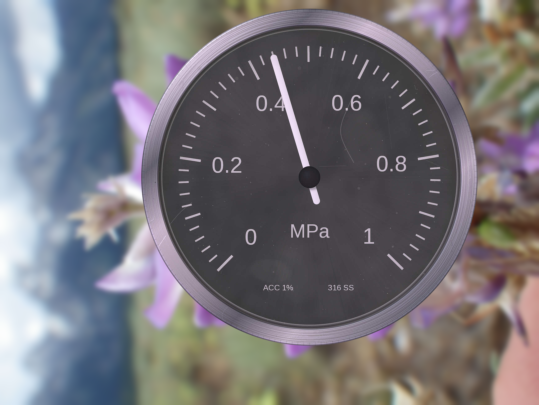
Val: 0.44 MPa
